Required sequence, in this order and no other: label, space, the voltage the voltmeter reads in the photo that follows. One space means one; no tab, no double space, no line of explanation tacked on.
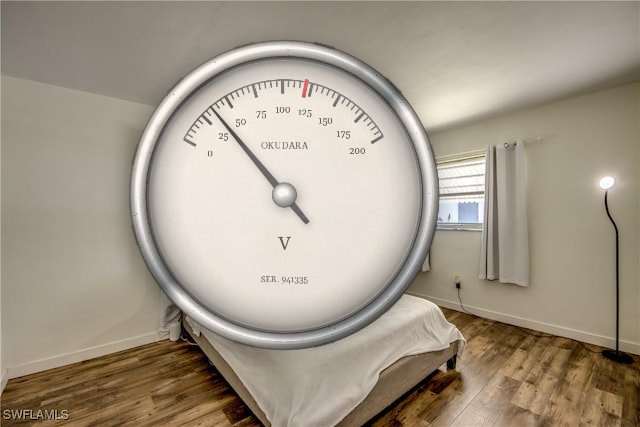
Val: 35 V
